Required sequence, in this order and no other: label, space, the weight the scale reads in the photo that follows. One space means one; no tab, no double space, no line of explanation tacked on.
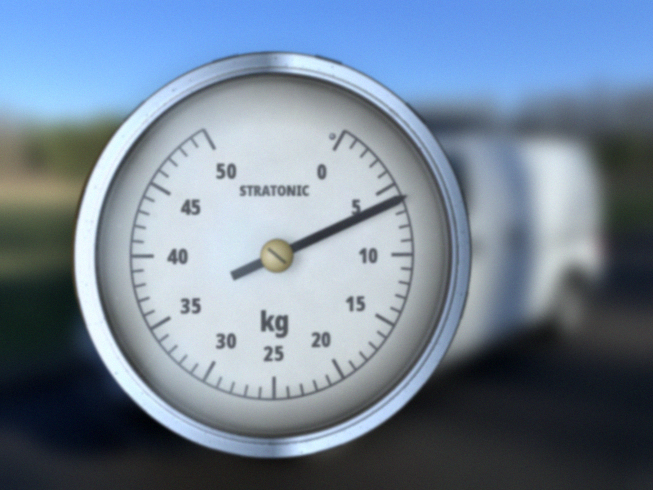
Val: 6 kg
